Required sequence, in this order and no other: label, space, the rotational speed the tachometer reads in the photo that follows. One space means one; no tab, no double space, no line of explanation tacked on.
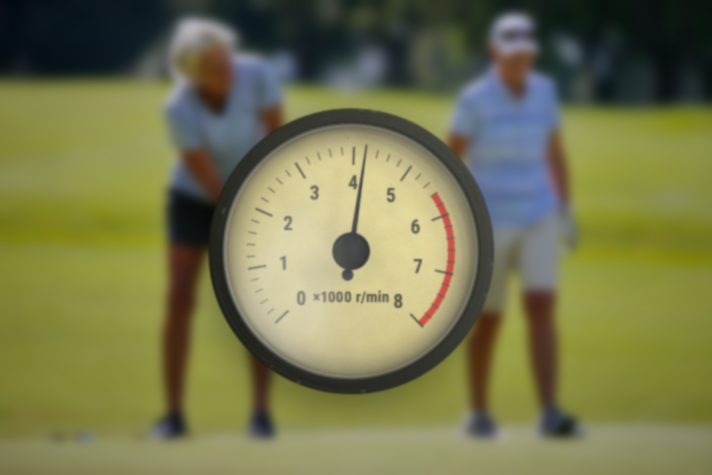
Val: 4200 rpm
